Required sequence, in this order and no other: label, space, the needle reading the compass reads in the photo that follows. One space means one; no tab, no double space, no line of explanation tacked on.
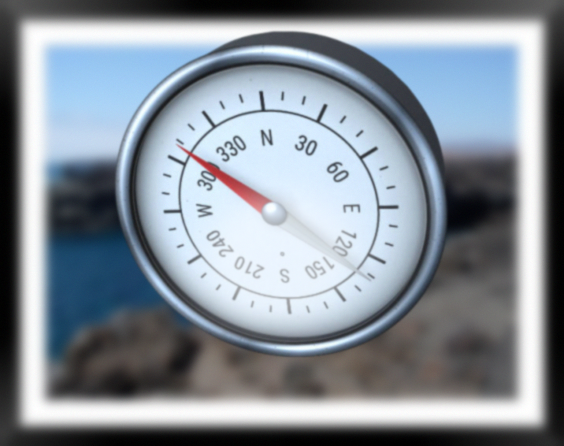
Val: 310 °
